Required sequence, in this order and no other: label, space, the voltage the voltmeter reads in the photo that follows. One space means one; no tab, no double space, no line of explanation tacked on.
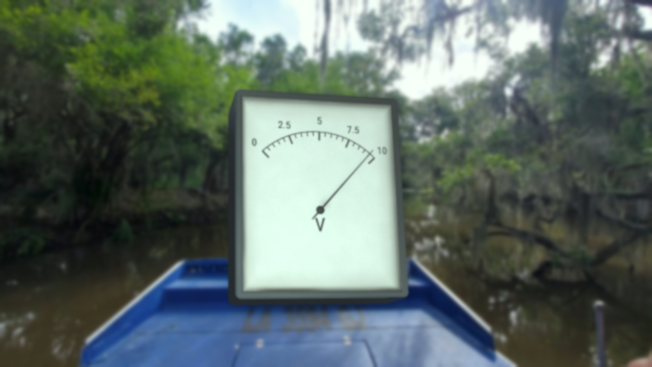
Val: 9.5 V
